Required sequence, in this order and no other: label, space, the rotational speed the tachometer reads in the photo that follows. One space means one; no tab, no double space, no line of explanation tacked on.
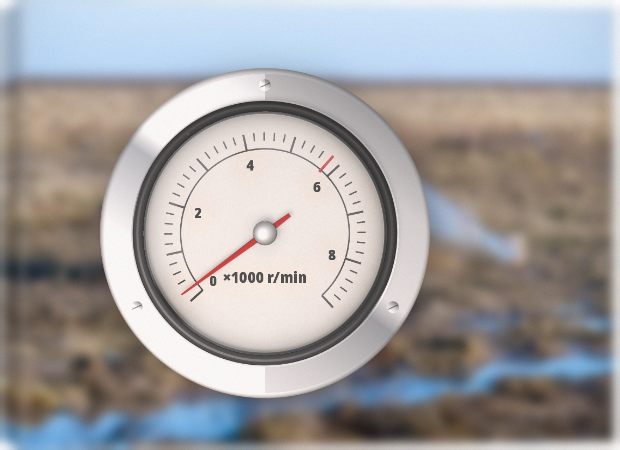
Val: 200 rpm
